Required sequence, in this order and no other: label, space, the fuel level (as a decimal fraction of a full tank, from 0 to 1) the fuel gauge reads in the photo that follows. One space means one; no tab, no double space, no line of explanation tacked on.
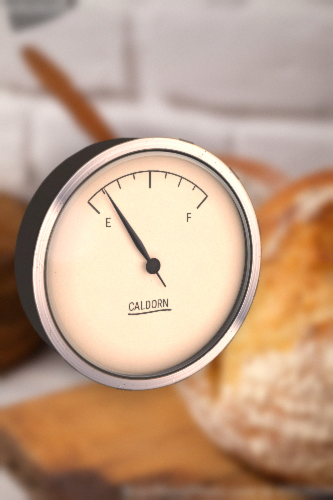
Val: 0.125
